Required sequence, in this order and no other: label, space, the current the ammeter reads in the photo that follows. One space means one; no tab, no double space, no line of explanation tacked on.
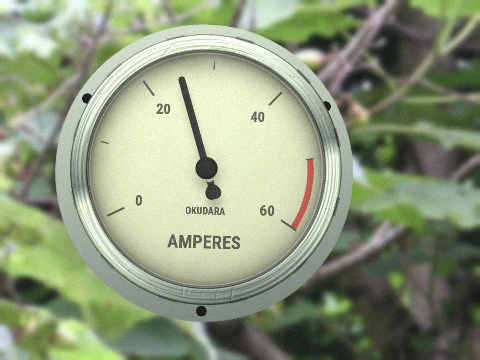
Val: 25 A
